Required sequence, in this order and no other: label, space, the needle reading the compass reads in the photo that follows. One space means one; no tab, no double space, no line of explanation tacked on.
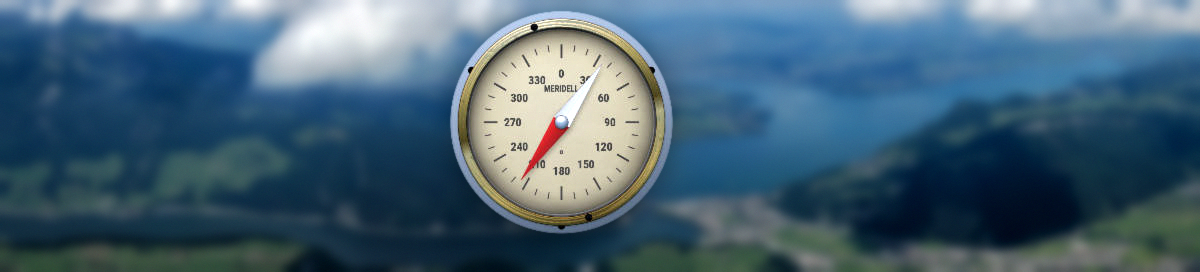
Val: 215 °
